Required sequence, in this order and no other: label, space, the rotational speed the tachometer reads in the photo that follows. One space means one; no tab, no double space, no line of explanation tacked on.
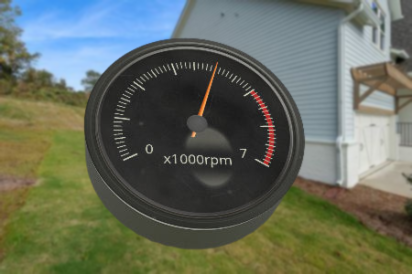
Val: 4000 rpm
